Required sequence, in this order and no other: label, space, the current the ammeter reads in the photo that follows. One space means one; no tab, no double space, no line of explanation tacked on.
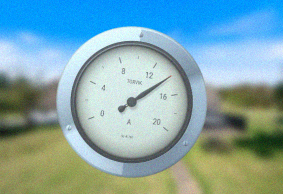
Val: 14 A
